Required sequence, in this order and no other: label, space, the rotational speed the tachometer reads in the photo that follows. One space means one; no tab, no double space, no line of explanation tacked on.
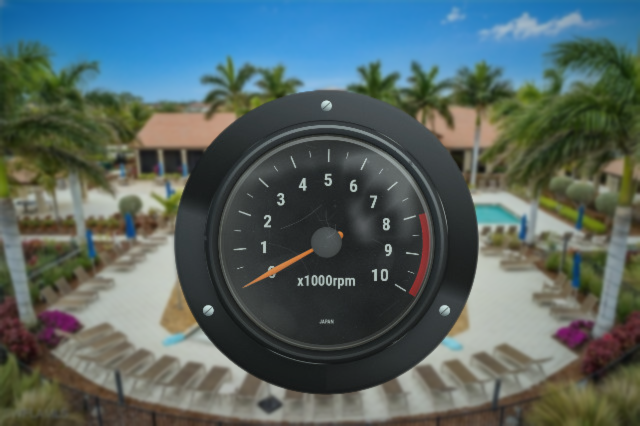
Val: 0 rpm
